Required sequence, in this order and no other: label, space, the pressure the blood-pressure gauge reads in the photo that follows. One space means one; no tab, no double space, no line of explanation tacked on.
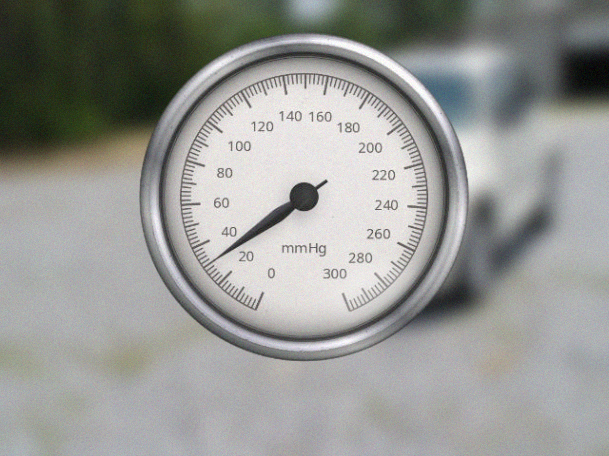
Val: 30 mmHg
